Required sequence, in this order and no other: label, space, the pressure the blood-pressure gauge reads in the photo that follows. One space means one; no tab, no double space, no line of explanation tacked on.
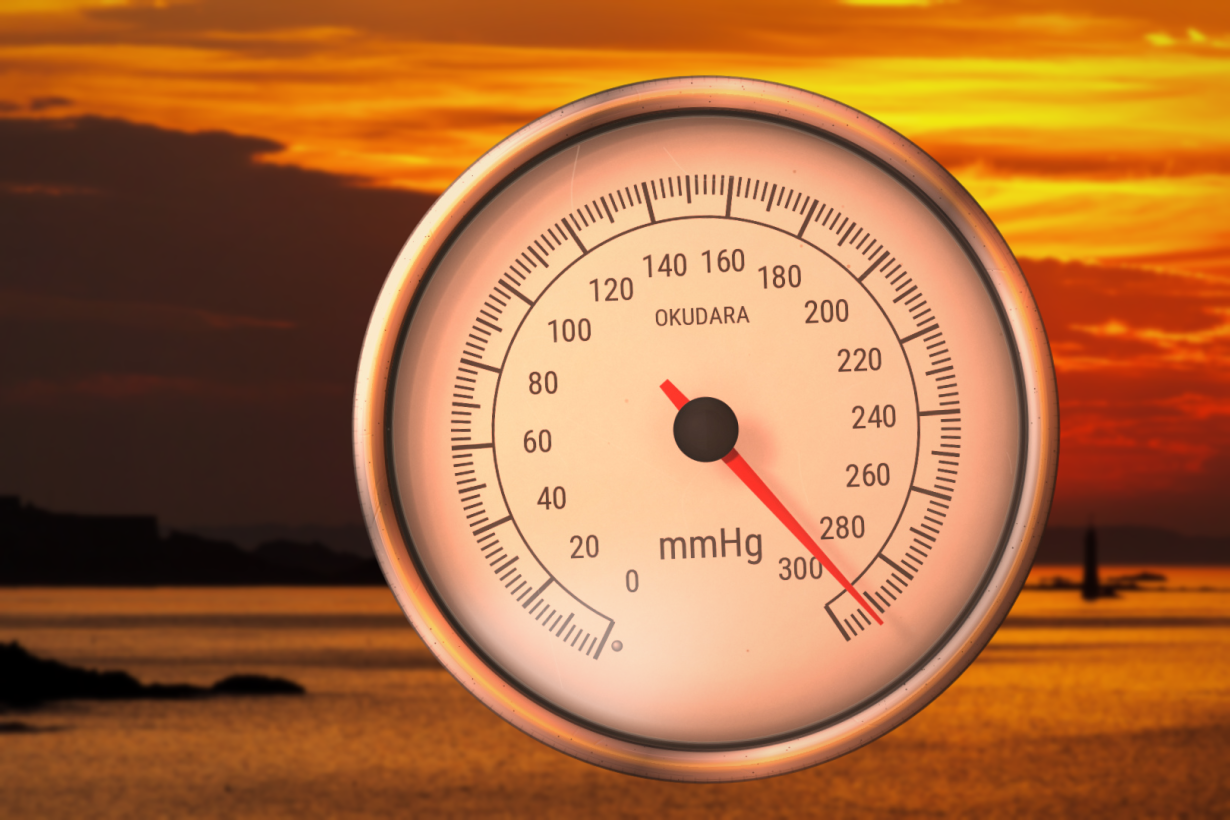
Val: 292 mmHg
